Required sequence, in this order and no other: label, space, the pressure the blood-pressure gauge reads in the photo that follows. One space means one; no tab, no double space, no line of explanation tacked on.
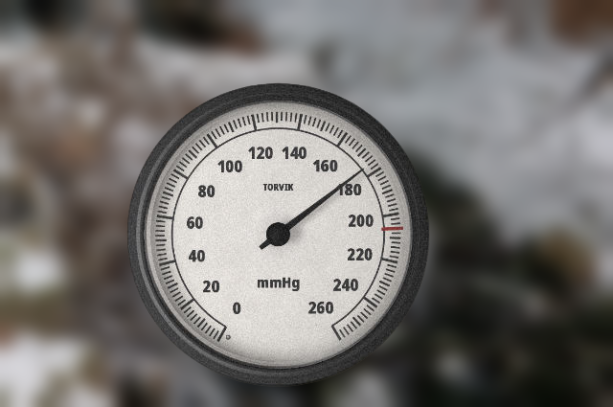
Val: 176 mmHg
